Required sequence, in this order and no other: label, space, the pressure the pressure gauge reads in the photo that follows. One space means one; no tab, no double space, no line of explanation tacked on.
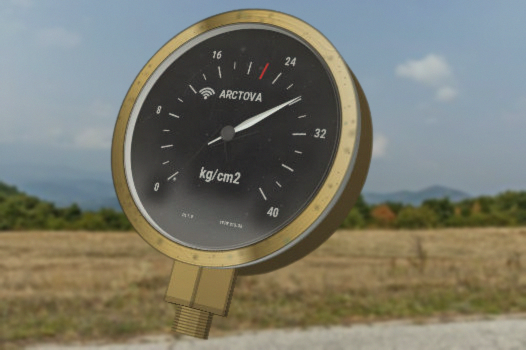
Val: 28 kg/cm²
